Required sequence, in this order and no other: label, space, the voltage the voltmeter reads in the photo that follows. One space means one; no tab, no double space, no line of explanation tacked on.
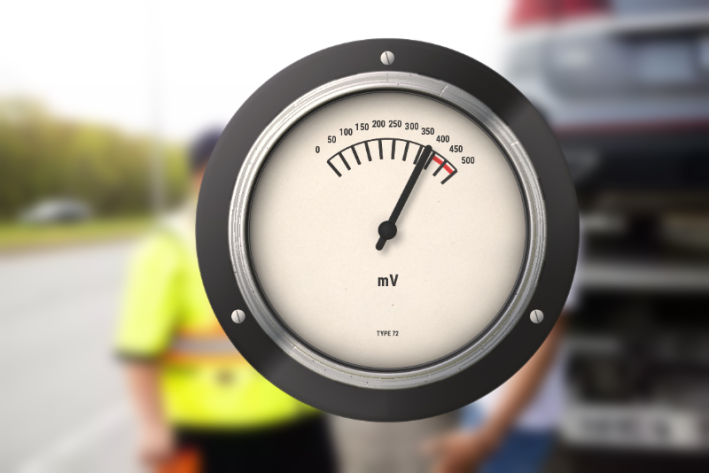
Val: 375 mV
